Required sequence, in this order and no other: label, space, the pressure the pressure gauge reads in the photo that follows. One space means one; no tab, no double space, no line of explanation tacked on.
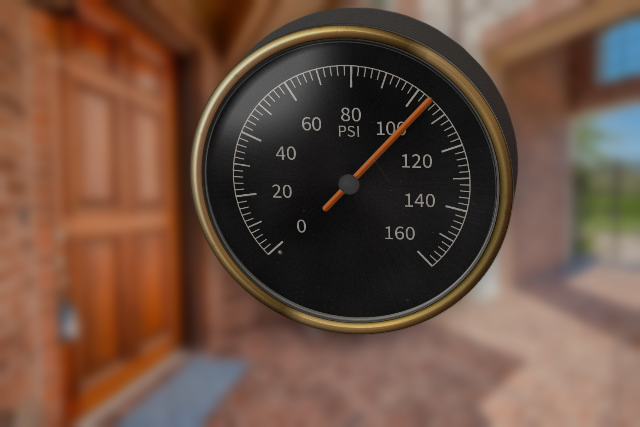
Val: 104 psi
